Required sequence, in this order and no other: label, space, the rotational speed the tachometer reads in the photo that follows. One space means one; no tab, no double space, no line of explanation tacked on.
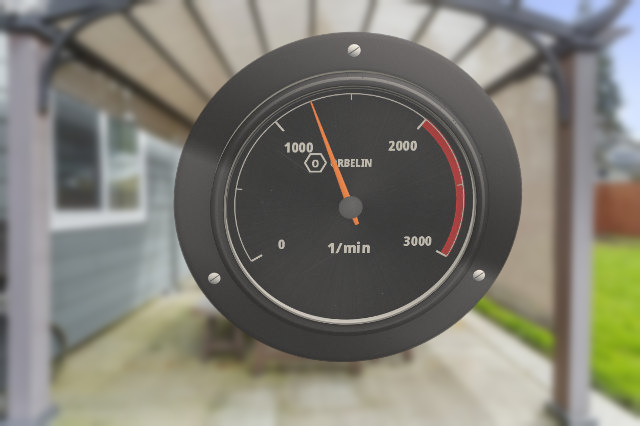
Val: 1250 rpm
